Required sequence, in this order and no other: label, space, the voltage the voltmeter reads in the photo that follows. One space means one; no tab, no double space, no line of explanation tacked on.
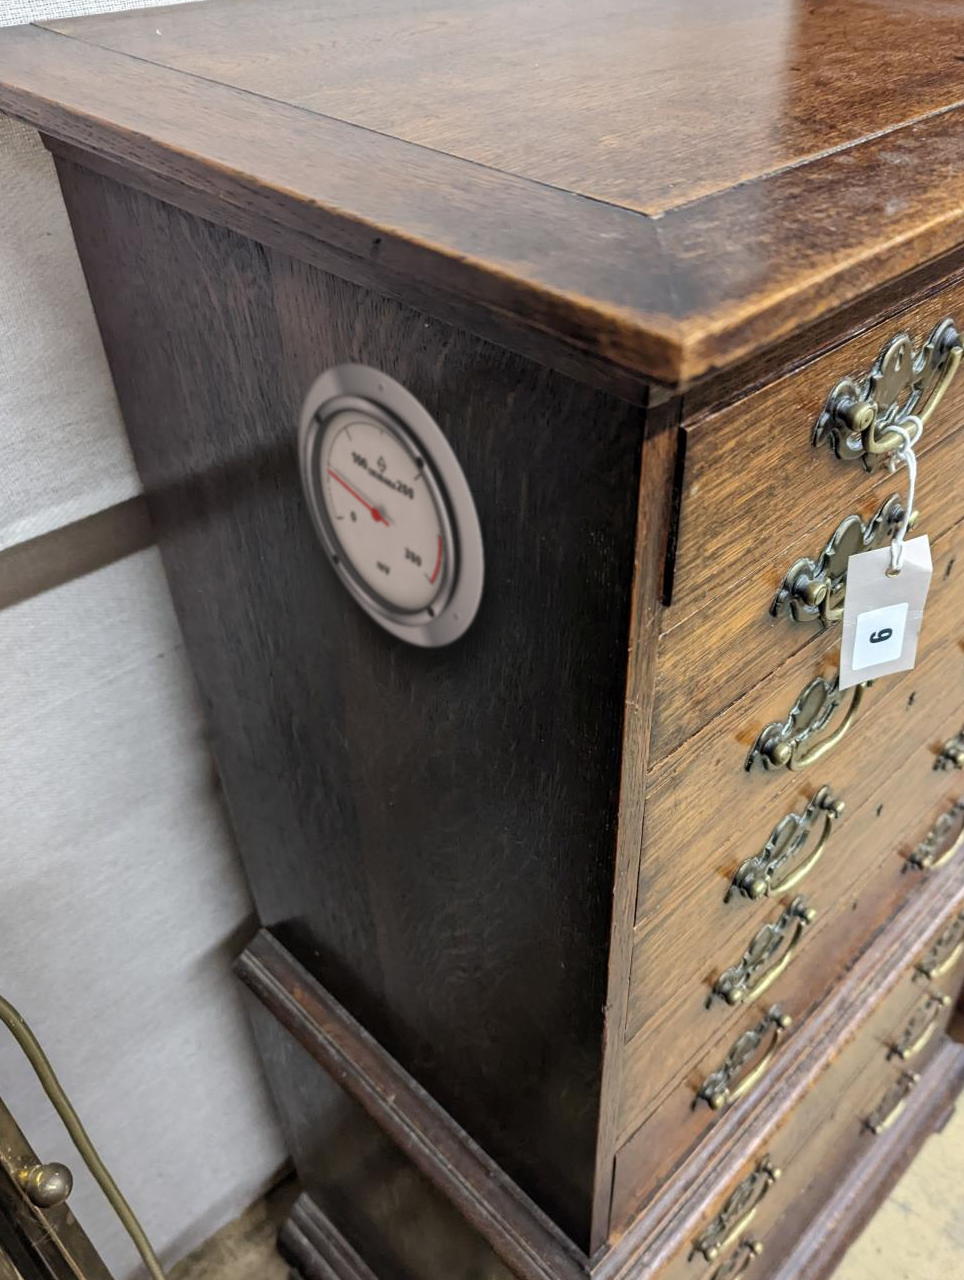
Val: 50 mV
